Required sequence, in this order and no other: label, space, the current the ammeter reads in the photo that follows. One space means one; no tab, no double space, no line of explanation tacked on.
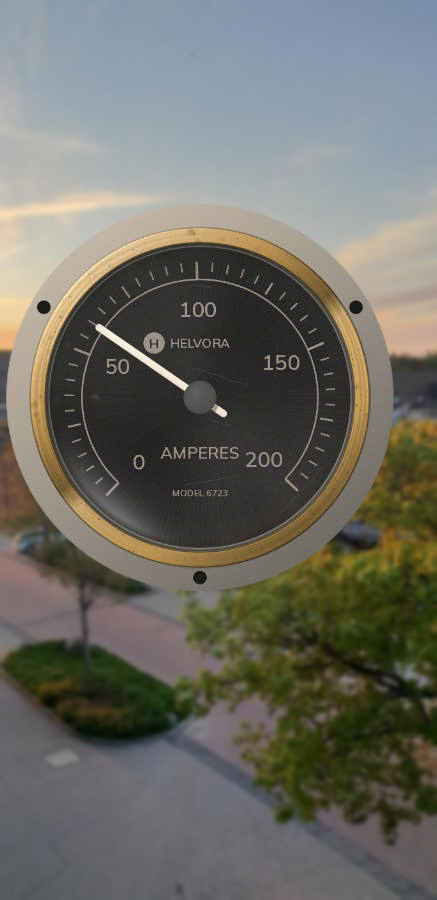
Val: 60 A
